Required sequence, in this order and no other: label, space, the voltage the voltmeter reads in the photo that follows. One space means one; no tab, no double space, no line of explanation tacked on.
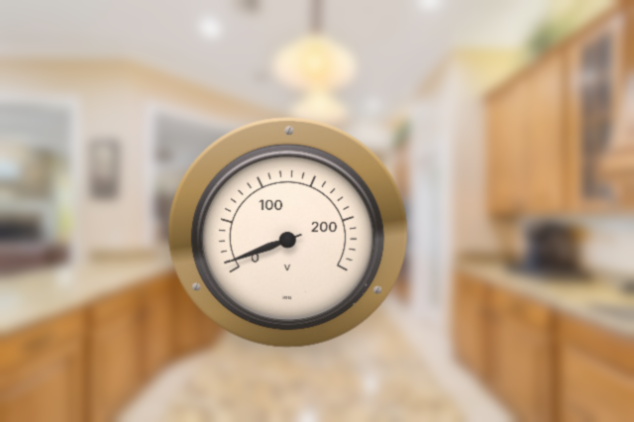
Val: 10 V
